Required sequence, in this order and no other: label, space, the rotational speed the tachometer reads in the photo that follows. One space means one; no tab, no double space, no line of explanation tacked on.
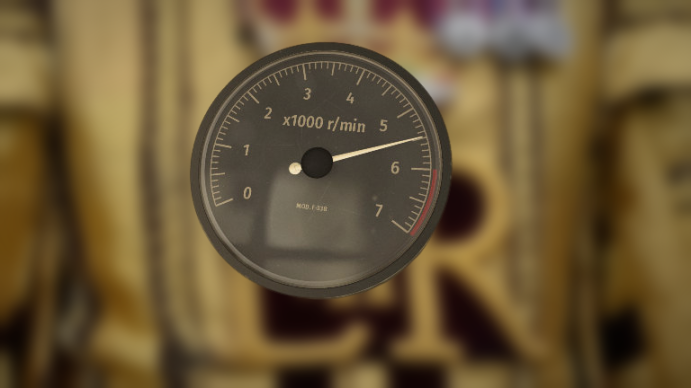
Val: 5500 rpm
